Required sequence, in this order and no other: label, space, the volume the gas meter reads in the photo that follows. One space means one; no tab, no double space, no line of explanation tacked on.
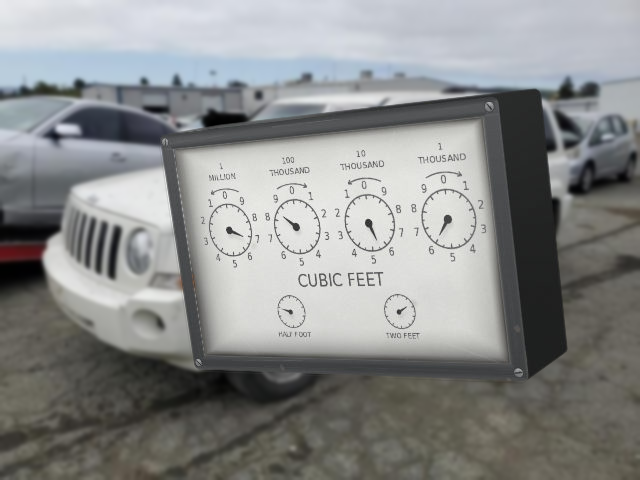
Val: 685600 ft³
